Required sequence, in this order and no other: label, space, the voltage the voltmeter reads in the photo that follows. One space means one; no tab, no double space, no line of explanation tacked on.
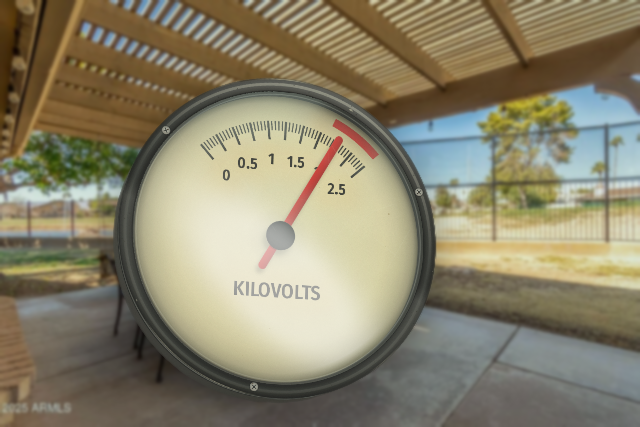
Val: 2 kV
